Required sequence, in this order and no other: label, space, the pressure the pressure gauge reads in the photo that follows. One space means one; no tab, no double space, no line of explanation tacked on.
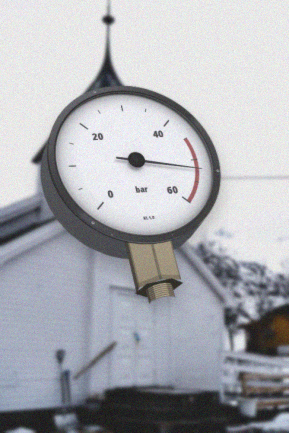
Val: 52.5 bar
